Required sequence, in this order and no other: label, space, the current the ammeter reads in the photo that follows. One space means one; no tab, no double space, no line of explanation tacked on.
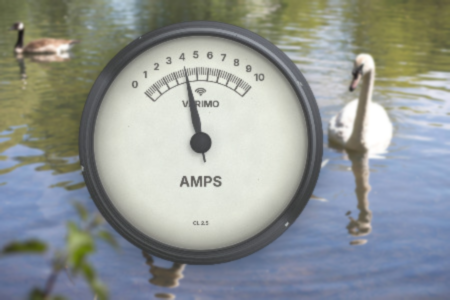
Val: 4 A
